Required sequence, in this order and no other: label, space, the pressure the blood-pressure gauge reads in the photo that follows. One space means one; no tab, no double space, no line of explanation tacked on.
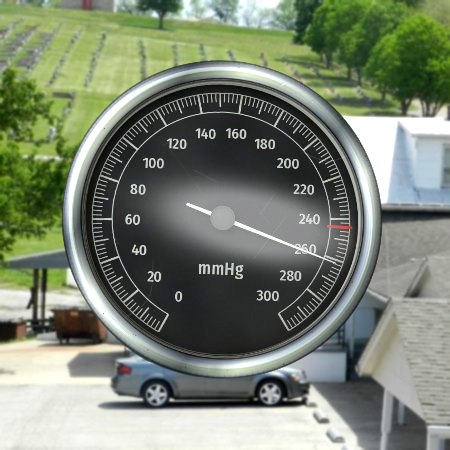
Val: 262 mmHg
